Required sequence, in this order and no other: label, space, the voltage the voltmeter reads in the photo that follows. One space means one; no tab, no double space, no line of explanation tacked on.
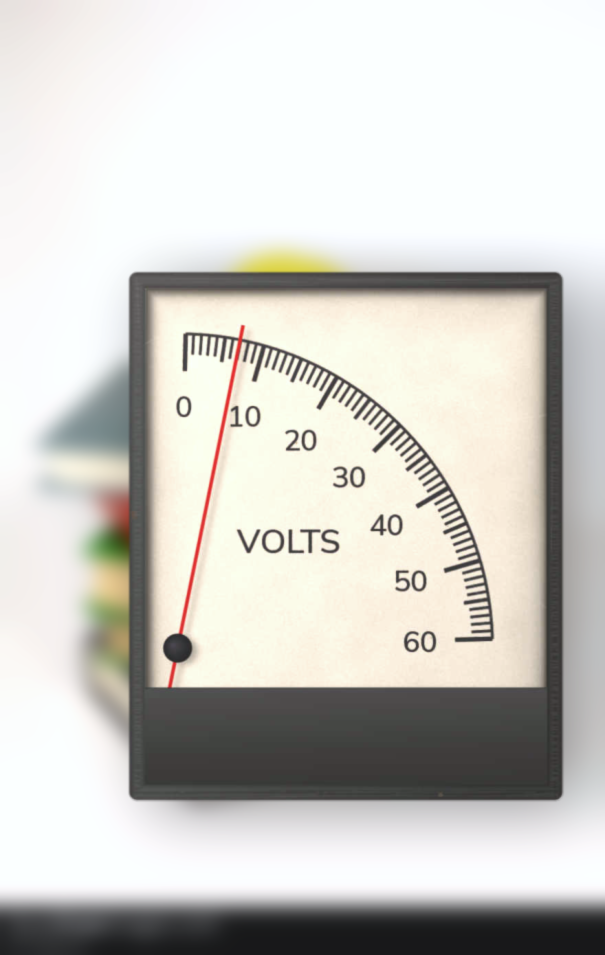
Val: 7 V
